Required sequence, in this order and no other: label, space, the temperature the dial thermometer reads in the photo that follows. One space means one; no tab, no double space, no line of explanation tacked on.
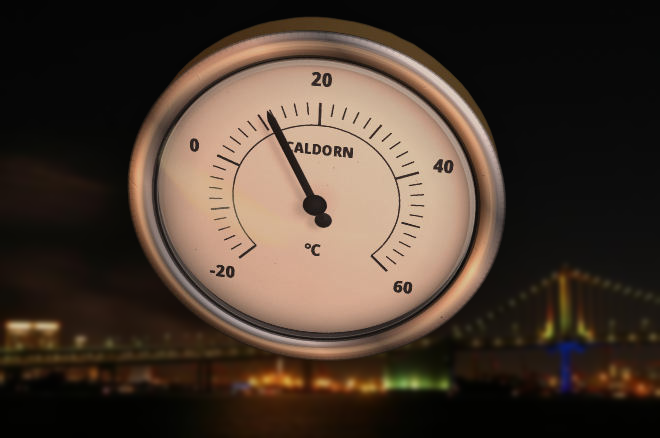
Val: 12 °C
